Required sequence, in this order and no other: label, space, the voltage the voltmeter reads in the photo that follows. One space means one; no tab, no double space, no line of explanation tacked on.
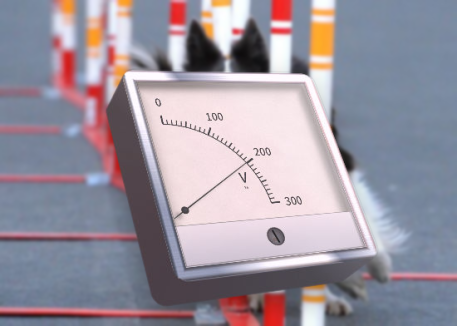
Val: 200 V
